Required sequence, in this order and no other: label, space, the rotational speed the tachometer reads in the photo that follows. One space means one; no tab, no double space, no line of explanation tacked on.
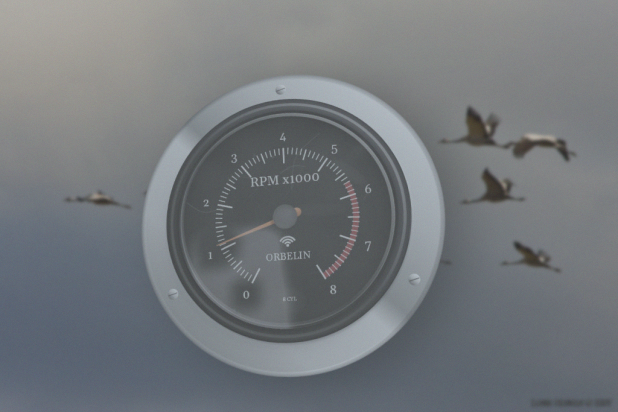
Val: 1100 rpm
